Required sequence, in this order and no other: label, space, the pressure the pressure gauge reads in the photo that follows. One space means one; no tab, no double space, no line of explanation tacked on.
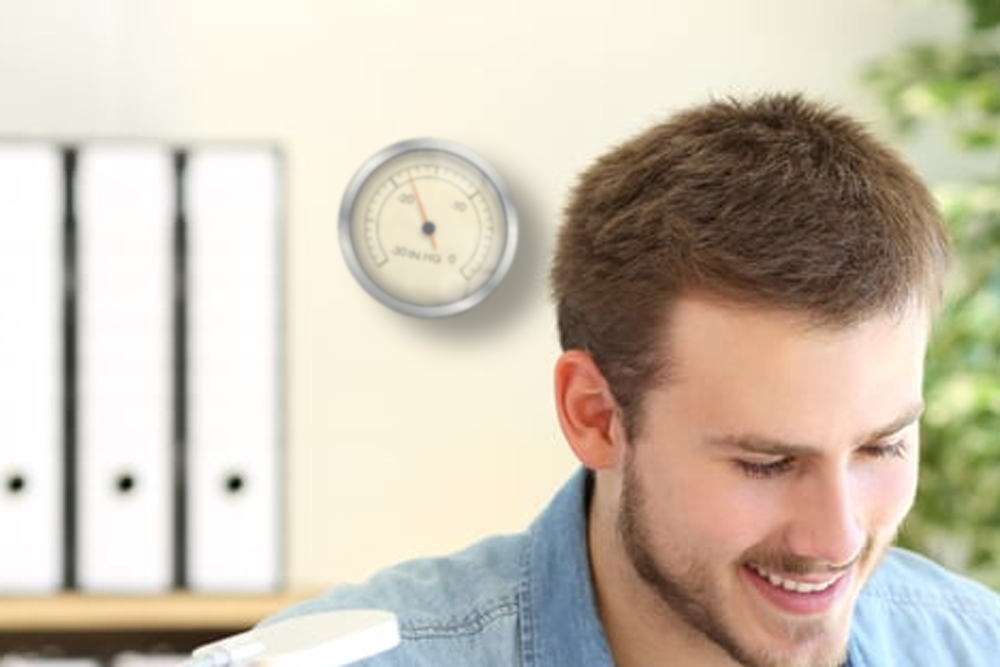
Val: -18 inHg
